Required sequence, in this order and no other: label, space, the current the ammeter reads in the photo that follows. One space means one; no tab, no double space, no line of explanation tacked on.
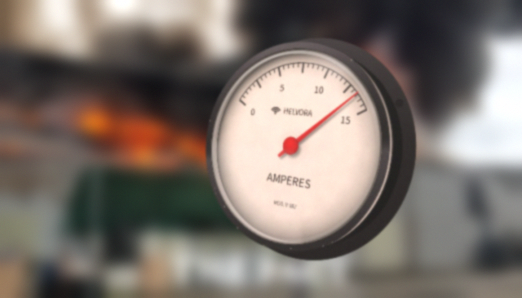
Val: 13.5 A
